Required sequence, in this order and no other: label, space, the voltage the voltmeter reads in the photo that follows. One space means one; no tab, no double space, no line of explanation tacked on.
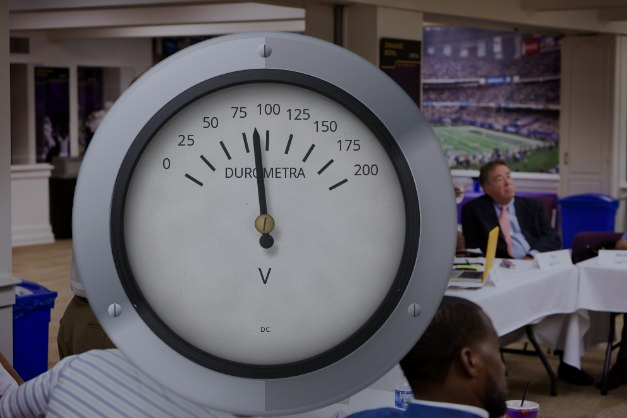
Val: 87.5 V
